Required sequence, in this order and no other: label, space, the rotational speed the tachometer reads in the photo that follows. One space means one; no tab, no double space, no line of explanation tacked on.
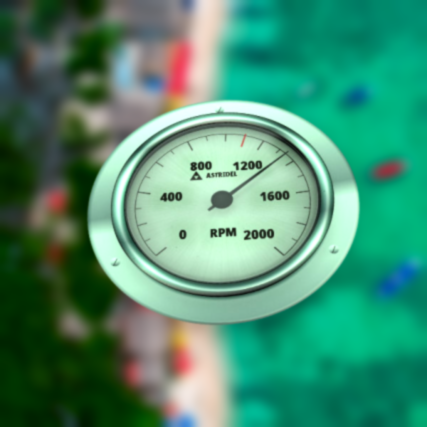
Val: 1350 rpm
